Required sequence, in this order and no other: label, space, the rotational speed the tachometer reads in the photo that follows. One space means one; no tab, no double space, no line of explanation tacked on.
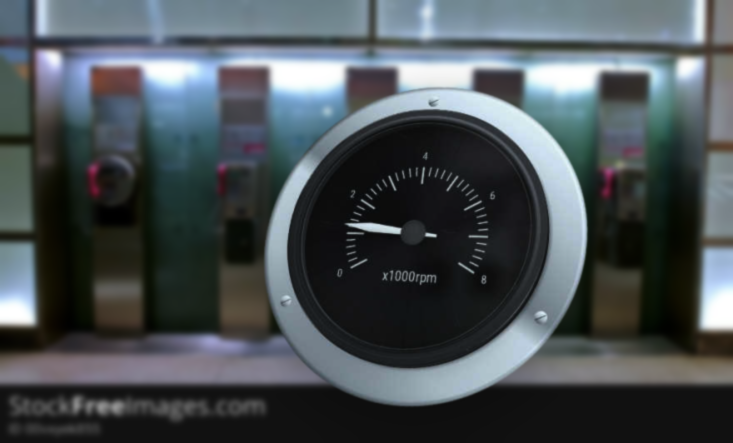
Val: 1200 rpm
